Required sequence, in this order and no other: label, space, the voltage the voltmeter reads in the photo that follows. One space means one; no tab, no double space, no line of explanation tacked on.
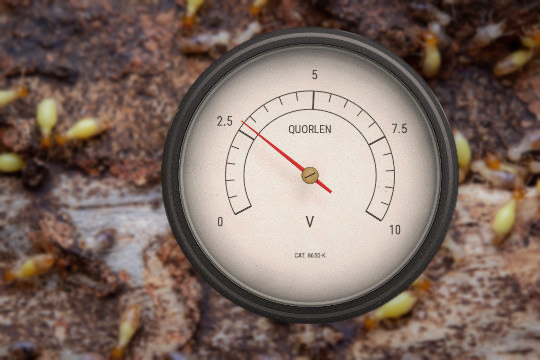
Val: 2.75 V
